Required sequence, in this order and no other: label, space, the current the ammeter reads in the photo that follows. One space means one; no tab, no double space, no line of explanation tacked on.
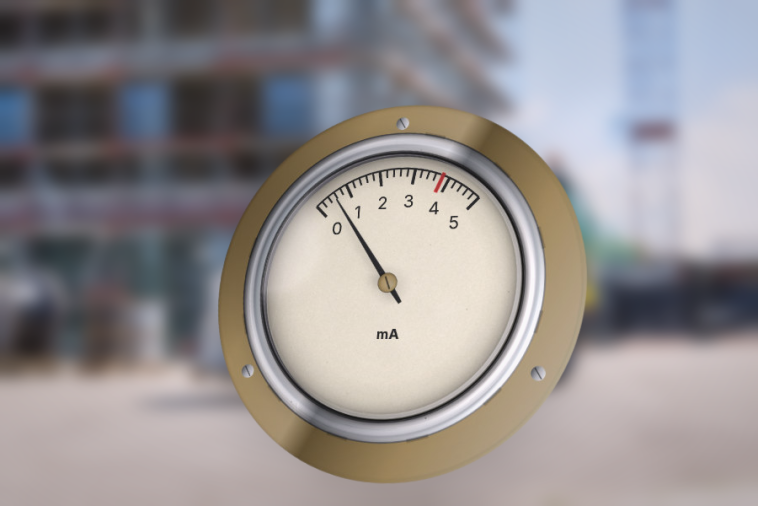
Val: 0.6 mA
